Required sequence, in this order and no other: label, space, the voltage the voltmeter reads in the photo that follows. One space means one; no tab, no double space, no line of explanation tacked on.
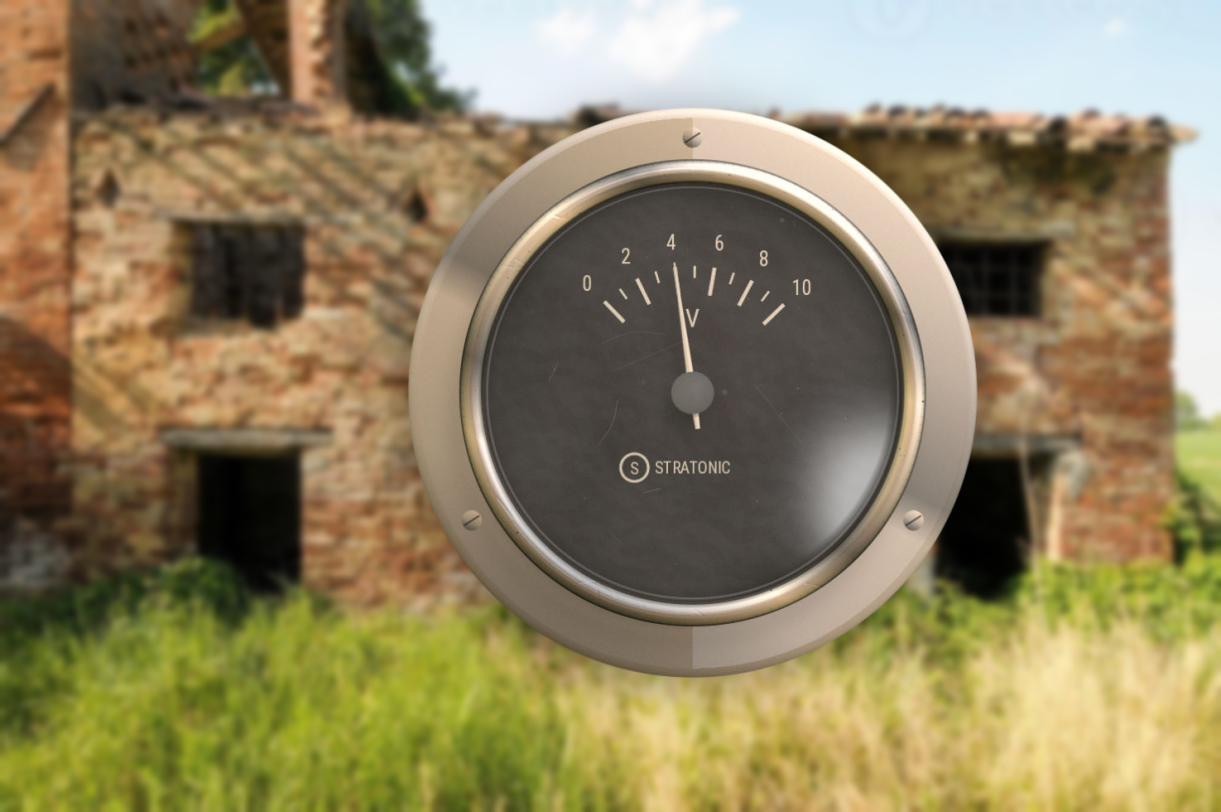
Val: 4 V
